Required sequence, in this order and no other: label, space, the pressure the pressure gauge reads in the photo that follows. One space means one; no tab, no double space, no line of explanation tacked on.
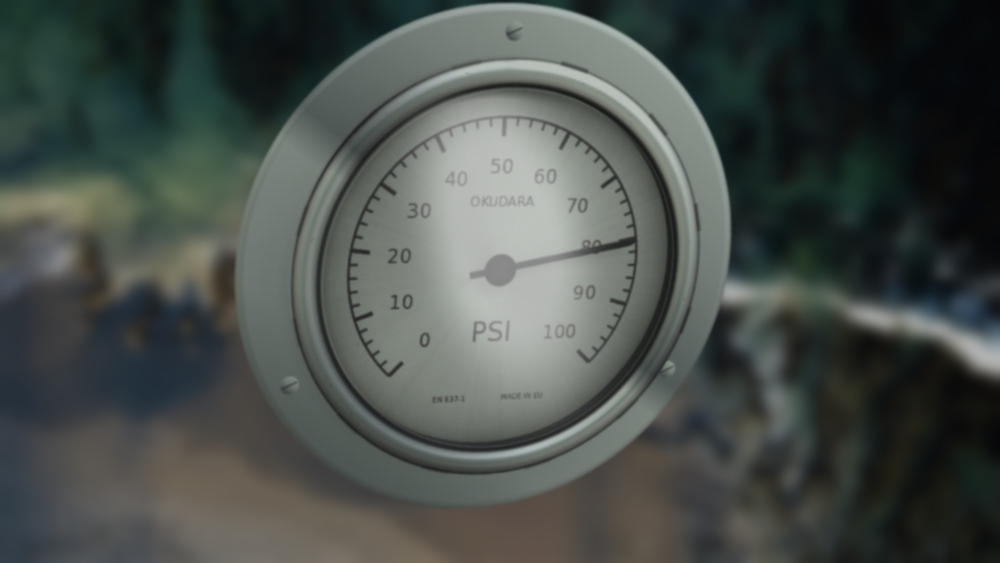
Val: 80 psi
